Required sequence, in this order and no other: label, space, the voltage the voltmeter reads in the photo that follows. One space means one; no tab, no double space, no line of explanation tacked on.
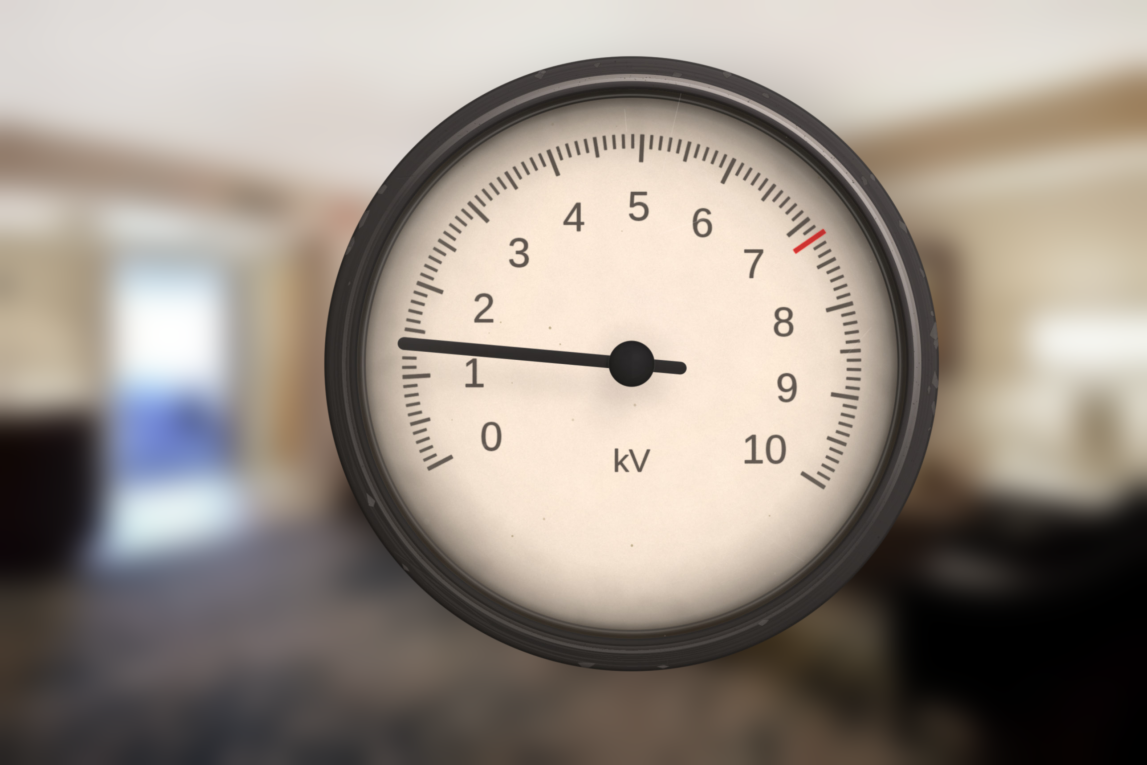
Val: 1.35 kV
